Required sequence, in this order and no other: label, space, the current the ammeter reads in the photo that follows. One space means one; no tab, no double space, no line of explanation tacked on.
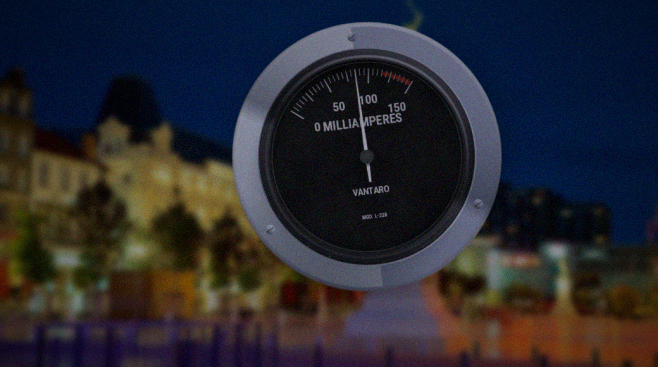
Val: 85 mA
